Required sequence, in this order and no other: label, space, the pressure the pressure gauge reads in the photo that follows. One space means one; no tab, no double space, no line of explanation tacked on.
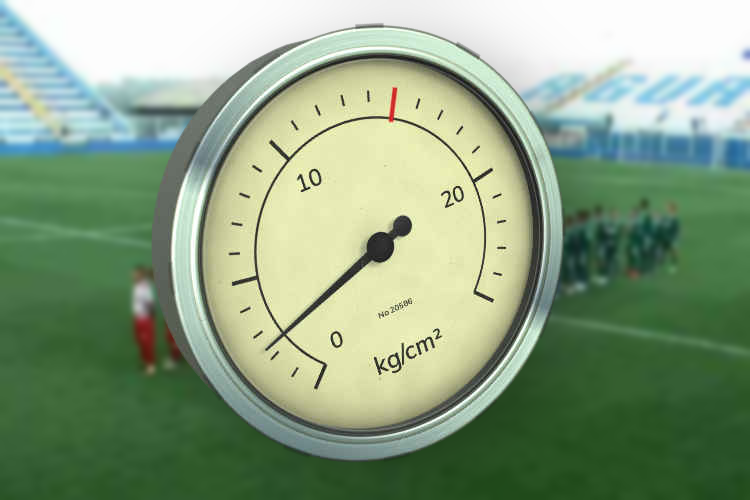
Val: 2.5 kg/cm²
